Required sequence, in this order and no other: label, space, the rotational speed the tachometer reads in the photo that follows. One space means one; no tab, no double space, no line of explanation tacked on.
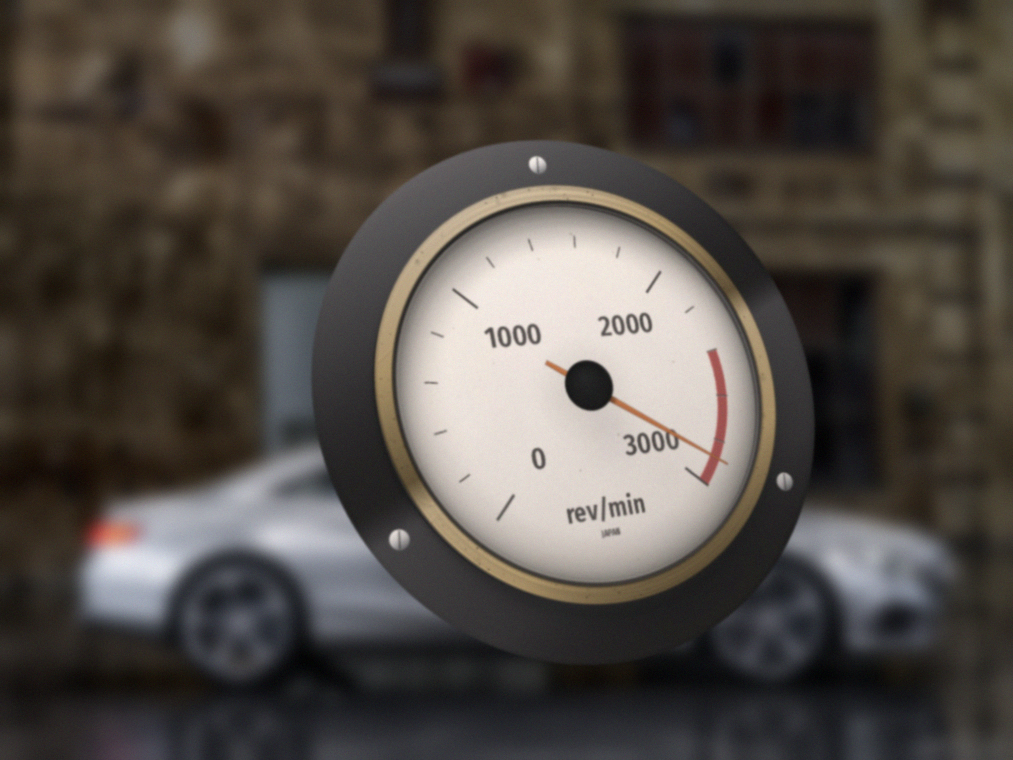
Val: 2900 rpm
